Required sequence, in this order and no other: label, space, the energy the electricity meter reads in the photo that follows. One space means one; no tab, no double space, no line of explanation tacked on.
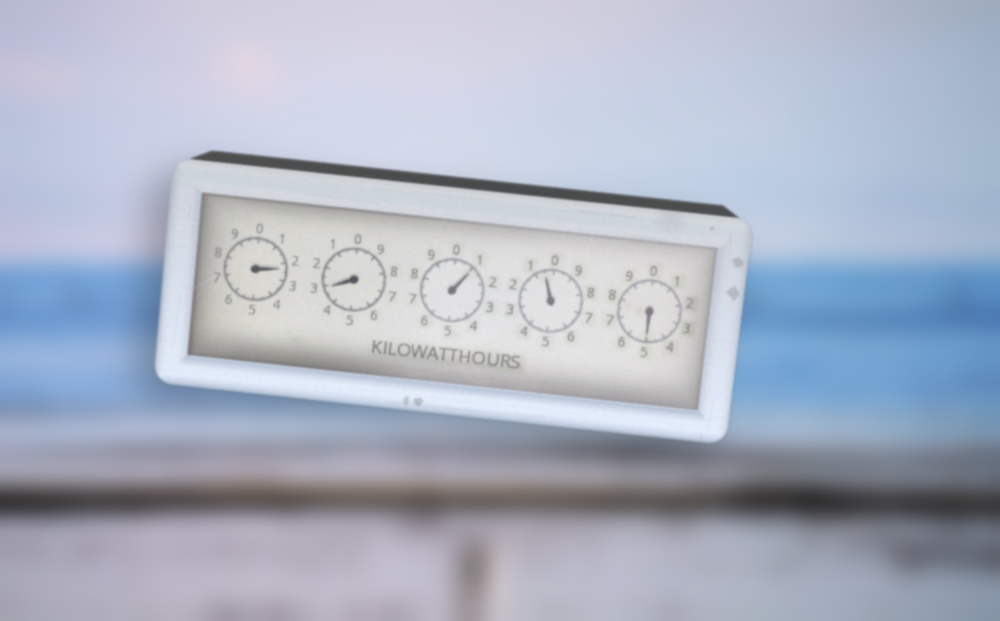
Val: 23105 kWh
